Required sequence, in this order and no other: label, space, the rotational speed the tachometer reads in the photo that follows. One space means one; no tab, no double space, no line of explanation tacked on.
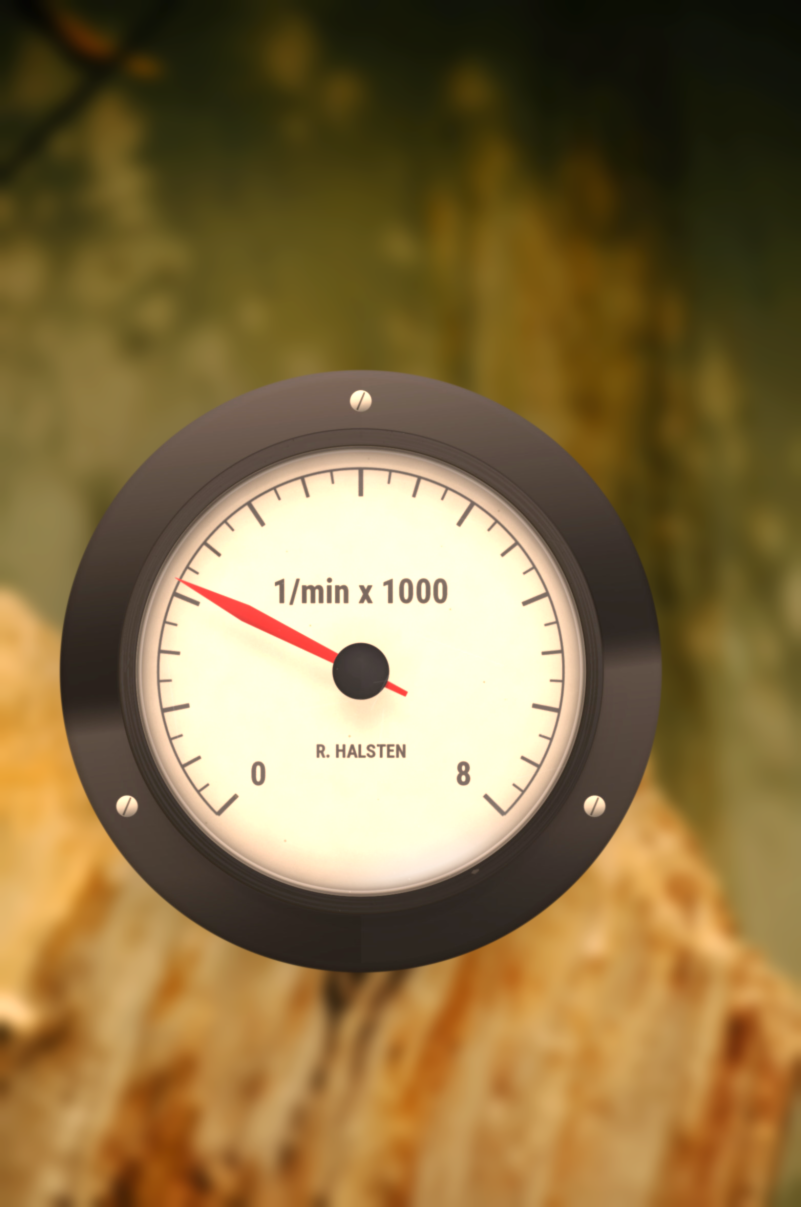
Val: 2125 rpm
